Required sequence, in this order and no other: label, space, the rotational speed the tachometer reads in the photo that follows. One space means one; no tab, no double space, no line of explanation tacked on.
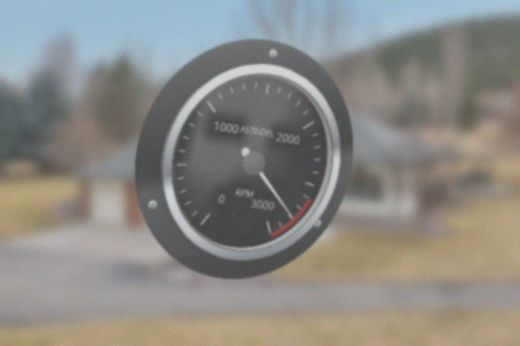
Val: 2800 rpm
